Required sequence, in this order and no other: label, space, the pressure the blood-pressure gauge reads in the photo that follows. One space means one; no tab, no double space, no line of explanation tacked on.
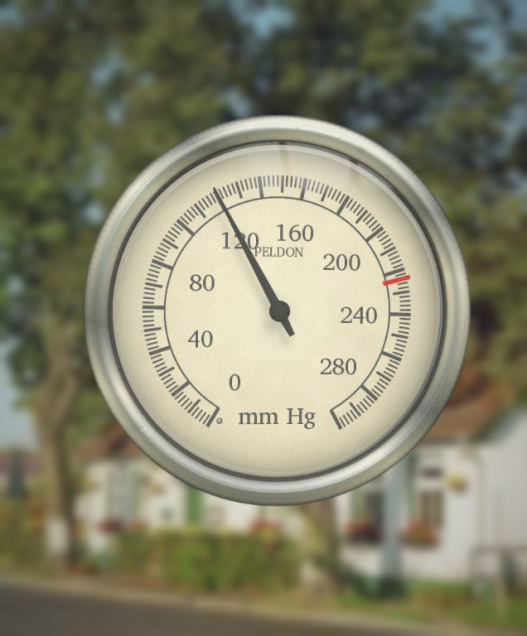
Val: 120 mmHg
